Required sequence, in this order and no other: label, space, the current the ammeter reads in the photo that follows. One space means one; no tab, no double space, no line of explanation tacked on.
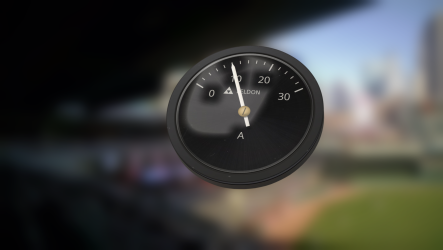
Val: 10 A
